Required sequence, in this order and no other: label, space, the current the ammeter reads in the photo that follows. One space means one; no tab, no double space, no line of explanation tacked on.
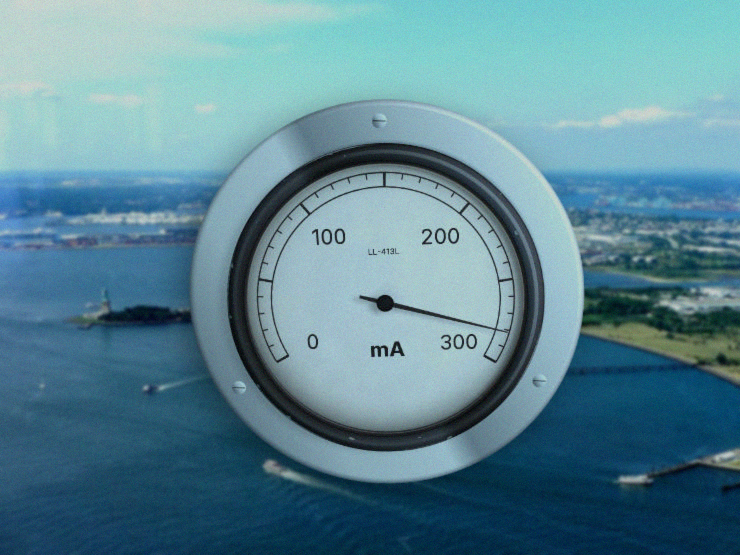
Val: 280 mA
